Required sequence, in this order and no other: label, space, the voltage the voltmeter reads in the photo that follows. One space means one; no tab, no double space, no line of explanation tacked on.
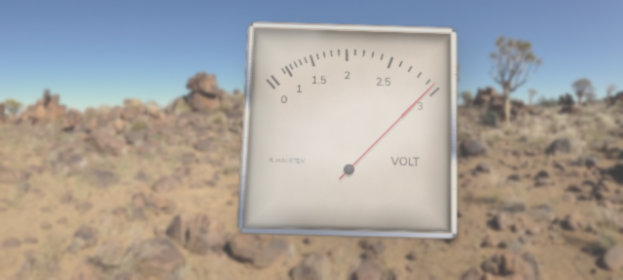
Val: 2.95 V
